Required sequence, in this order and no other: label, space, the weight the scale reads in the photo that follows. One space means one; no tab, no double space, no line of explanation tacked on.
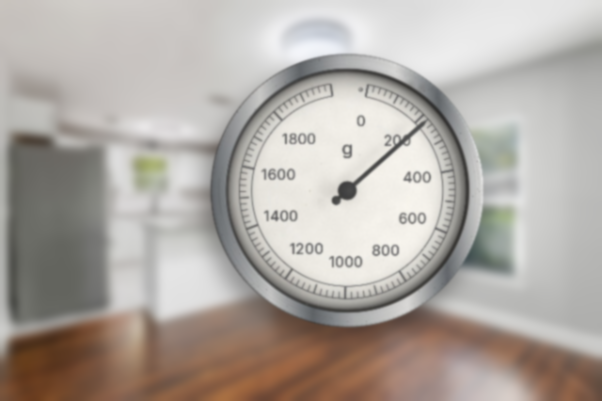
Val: 220 g
